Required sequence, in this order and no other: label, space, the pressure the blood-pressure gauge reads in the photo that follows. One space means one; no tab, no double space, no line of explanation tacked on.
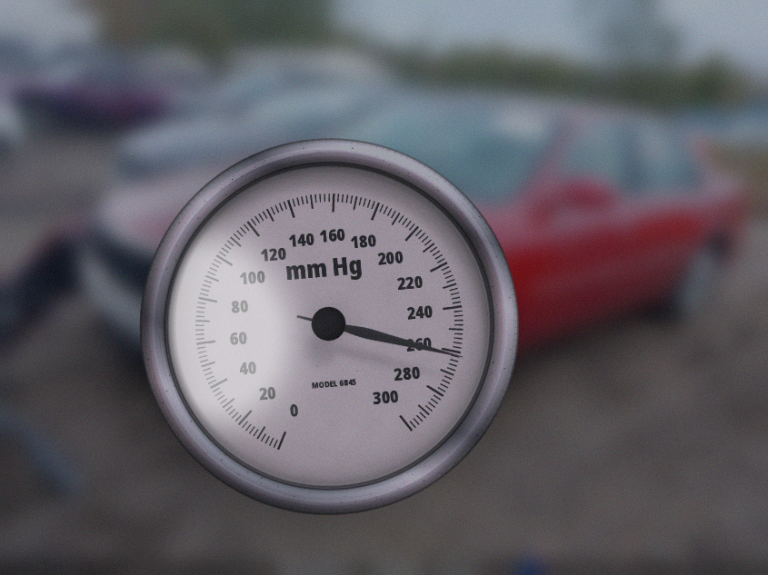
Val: 262 mmHg
